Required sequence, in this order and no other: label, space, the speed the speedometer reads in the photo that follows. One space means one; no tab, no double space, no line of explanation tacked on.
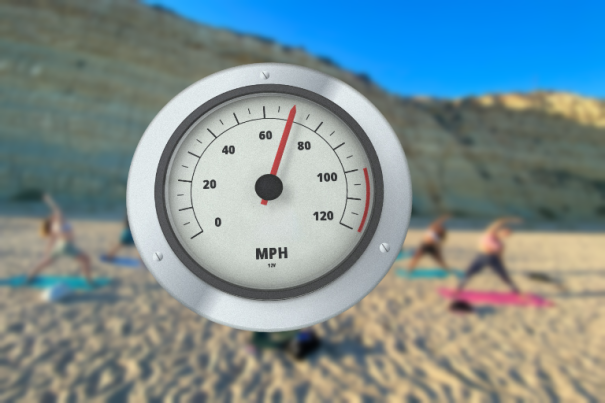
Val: 70 mph
